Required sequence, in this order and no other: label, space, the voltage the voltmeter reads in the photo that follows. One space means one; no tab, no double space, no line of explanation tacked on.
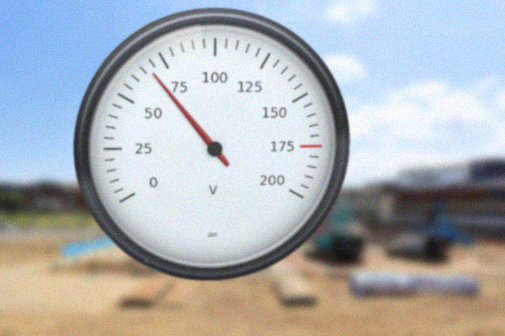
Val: 67.5 V
